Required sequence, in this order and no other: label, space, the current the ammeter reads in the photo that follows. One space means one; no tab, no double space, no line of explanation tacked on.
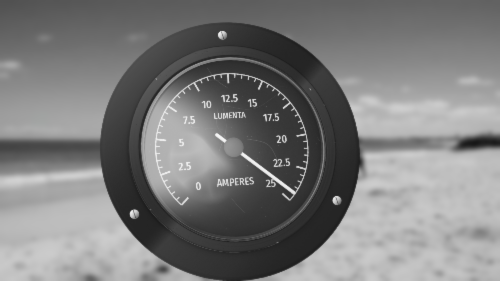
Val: 24.5 A
